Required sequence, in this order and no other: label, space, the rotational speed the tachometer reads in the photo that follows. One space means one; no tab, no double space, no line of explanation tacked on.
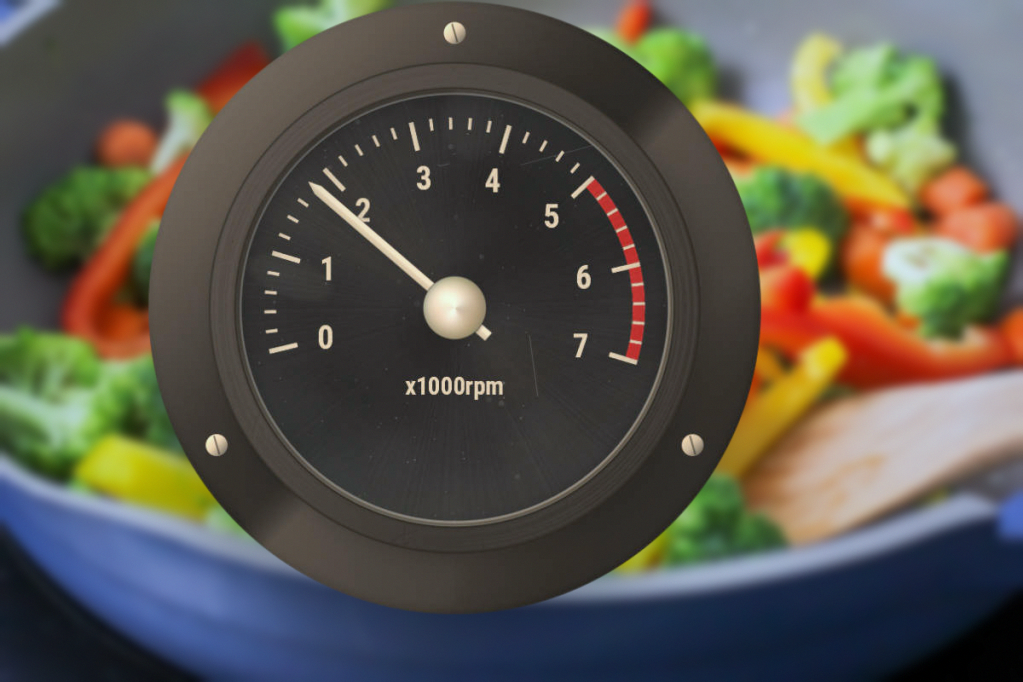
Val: 1800 rpm
